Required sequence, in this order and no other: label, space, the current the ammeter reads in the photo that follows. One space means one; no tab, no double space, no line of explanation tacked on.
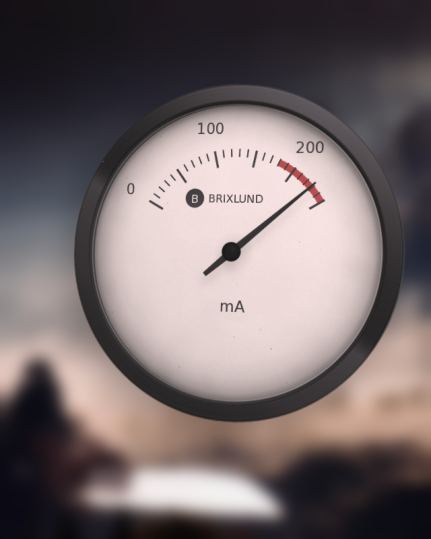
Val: 230 mA
